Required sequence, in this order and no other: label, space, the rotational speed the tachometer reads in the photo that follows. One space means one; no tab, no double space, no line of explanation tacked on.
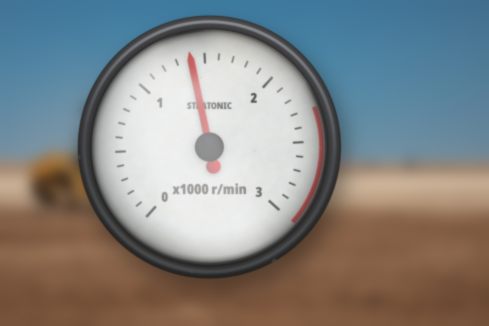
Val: 1400 rpm
